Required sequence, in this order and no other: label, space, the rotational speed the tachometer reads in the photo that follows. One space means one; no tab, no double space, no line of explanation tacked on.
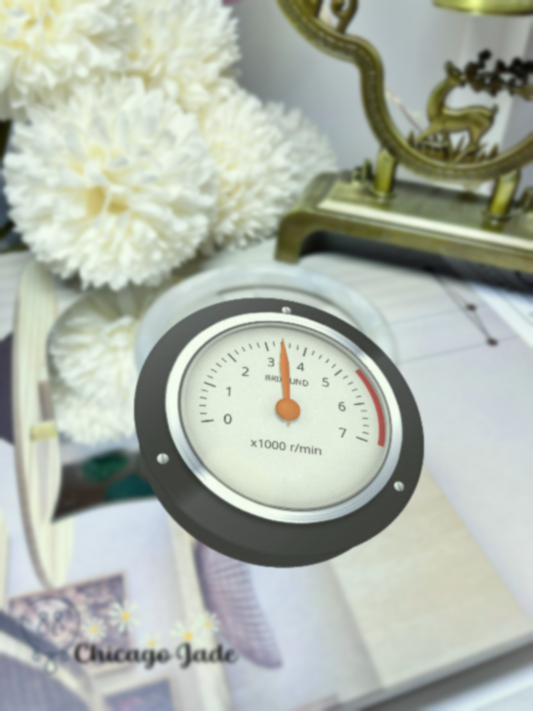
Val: 3400 rpm
